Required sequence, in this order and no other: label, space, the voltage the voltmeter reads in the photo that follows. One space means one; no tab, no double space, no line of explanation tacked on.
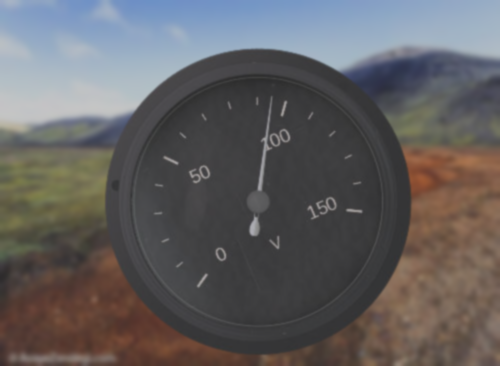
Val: 95 V
